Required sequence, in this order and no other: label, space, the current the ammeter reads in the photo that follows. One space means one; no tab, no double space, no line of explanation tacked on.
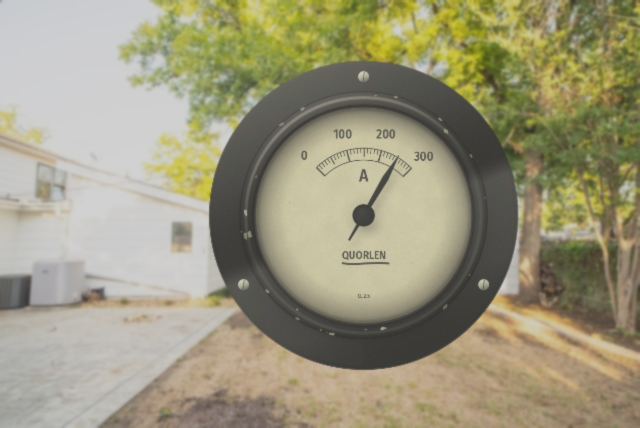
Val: 250 A
